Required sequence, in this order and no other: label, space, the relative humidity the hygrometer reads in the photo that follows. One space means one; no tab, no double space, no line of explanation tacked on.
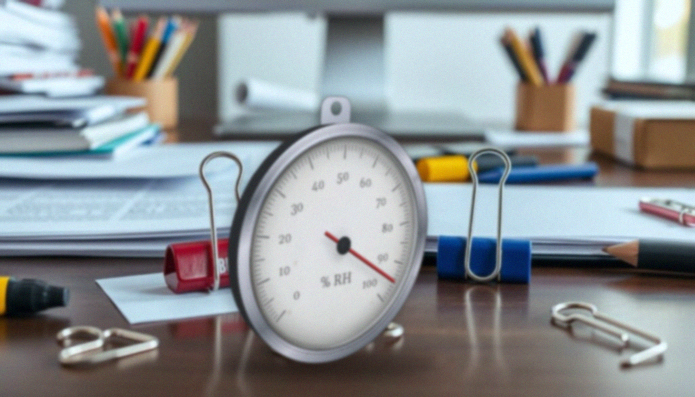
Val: 95 %
